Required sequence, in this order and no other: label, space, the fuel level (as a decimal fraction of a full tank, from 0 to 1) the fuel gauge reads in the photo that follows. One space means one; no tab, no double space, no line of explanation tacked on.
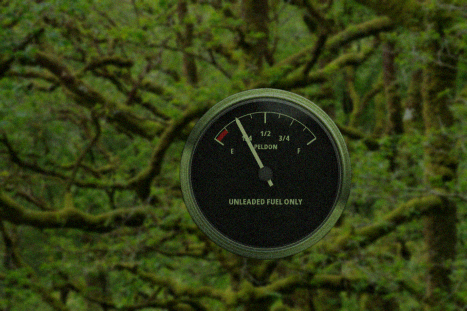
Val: 0.25
